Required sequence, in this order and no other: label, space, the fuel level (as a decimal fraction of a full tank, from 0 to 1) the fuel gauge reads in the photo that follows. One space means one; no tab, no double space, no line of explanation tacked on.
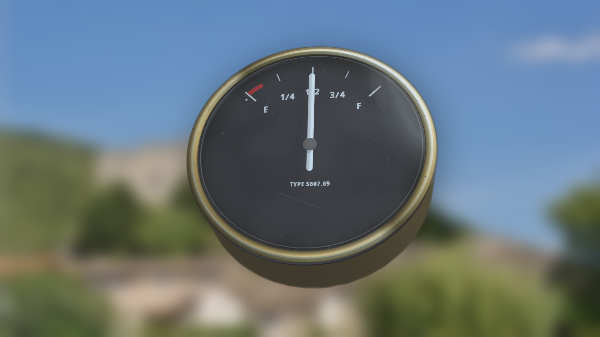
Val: 0.5
